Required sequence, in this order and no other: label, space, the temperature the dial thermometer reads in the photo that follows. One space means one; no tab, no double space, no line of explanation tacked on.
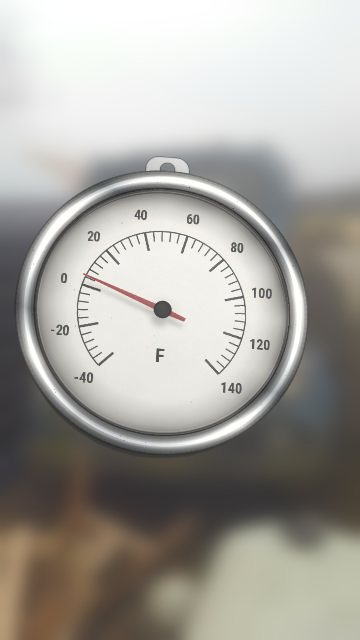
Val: 4 °F
